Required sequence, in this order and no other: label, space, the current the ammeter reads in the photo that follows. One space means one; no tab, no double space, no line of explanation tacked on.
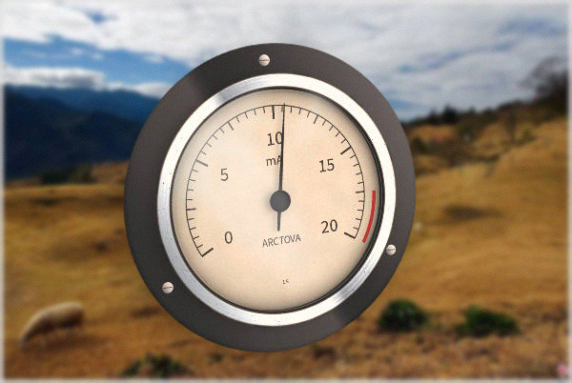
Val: 10.5 mA
